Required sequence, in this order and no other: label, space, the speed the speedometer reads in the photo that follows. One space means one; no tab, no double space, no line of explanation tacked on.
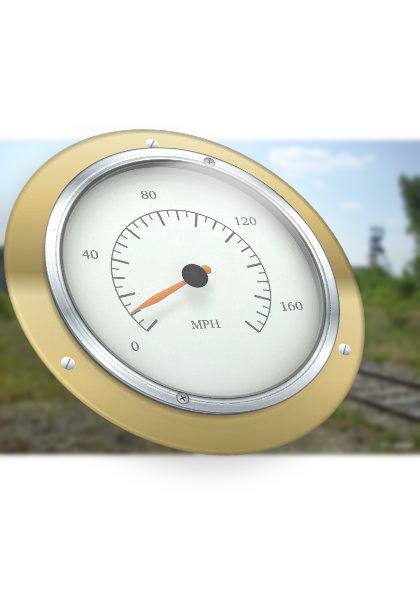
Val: 10 mph
